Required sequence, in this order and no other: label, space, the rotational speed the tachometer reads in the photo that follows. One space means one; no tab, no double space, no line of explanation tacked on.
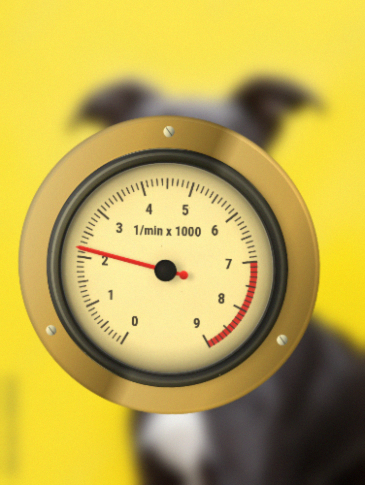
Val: 2200 rpm
